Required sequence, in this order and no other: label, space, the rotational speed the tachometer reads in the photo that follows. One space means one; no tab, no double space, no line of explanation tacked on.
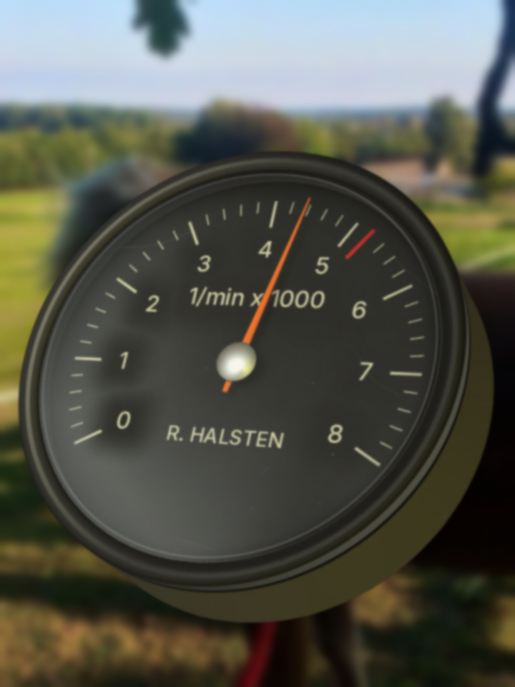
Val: 4400 rpm
